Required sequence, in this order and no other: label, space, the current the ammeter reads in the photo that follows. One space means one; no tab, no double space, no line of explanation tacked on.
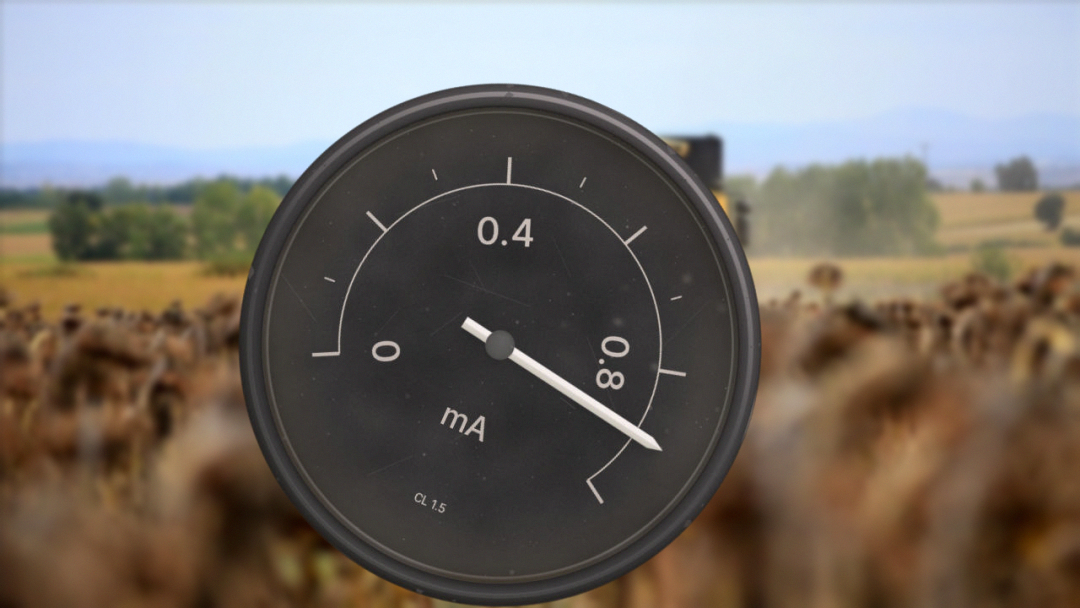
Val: 0.9 mA
